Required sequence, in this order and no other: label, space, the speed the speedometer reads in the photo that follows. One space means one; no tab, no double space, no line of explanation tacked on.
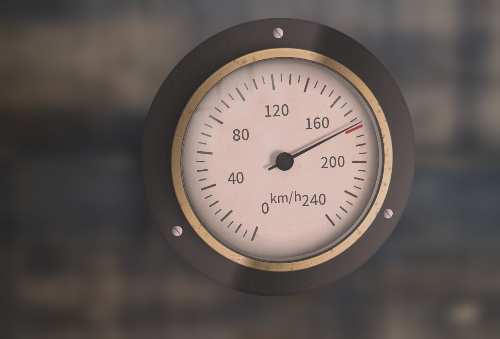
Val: 177.5 km/h
